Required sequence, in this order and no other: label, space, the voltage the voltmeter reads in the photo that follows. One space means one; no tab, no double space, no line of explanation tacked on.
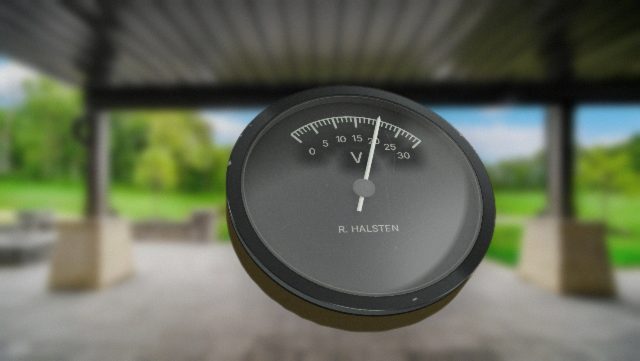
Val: 20 V
